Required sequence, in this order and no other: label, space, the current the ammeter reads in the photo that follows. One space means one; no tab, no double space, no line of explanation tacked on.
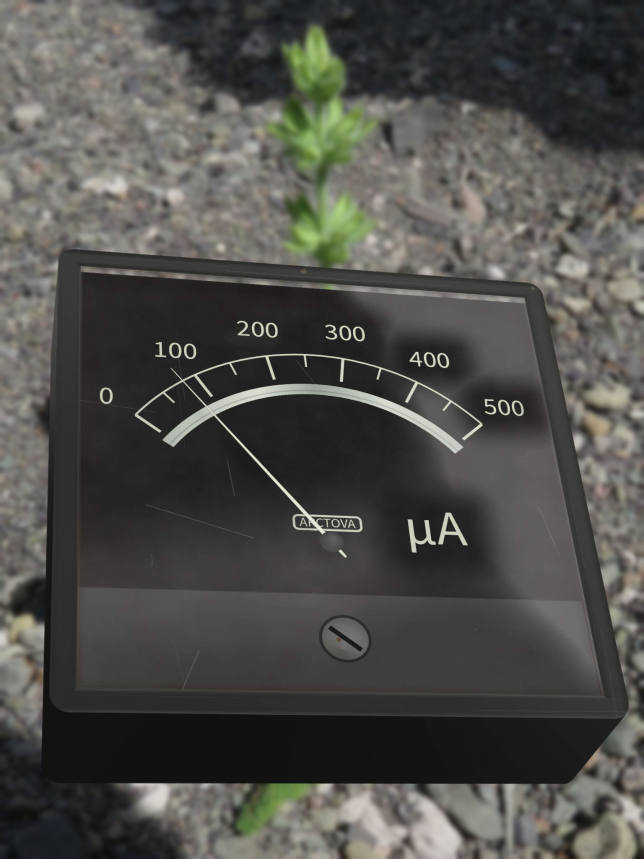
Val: 75 µA
